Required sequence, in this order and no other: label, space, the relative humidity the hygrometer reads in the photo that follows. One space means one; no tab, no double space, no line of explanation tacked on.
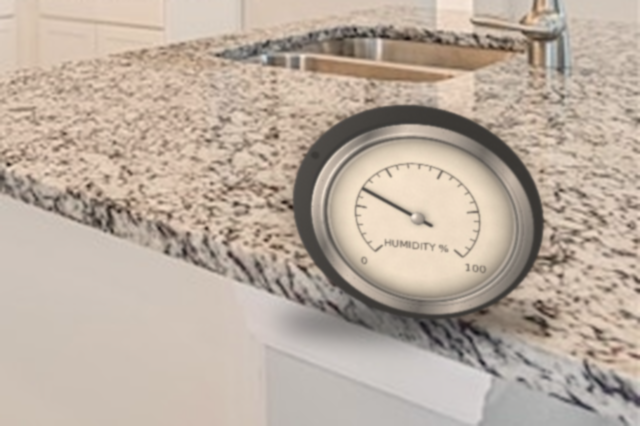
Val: 28 %
